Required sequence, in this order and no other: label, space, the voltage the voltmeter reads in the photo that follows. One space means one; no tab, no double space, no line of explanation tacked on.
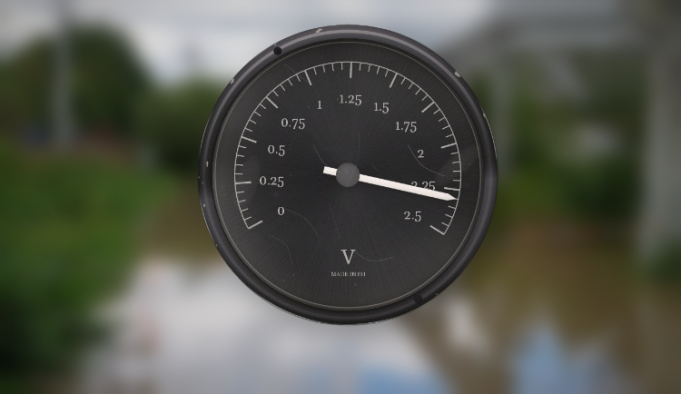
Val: 2.3 V
